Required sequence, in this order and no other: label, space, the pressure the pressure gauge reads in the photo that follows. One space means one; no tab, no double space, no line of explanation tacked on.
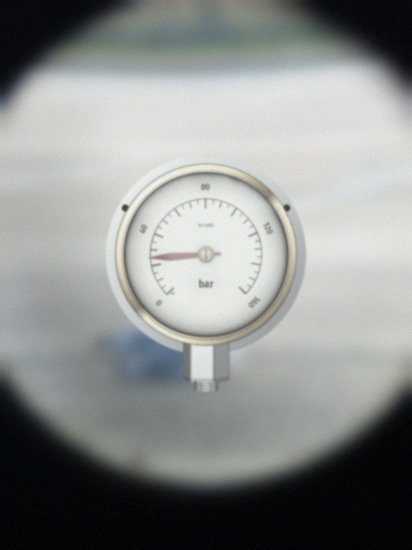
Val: 25 bar
